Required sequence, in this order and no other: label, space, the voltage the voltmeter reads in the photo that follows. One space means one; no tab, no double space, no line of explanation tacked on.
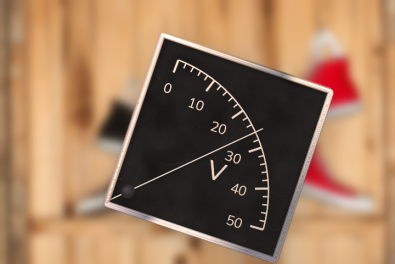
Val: 26 V
